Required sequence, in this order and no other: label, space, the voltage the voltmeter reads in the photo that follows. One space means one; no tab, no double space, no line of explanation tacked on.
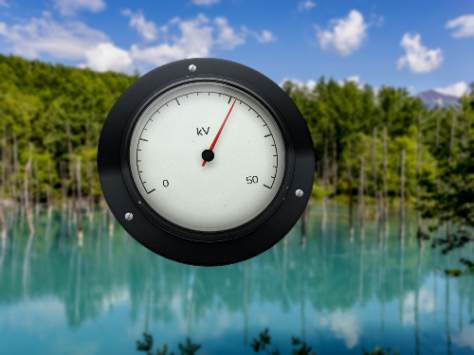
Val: 31 kV
